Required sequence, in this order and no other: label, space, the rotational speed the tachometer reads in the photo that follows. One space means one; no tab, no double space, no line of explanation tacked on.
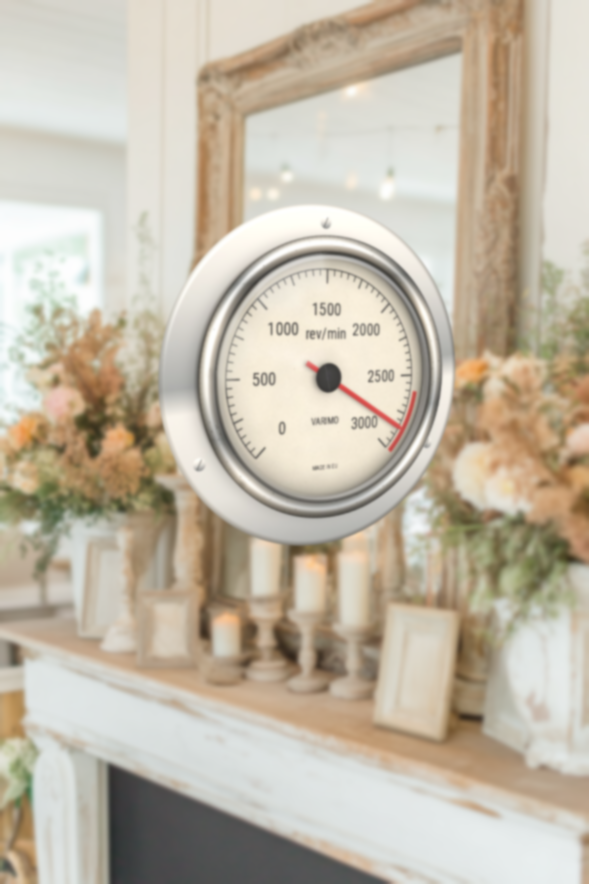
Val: 2850 rpm
